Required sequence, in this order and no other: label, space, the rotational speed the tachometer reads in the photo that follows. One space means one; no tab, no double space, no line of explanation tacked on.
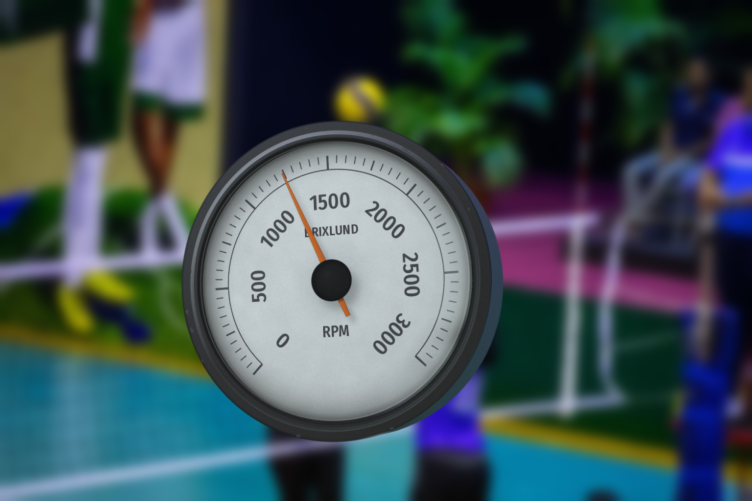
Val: 1250 rpm
